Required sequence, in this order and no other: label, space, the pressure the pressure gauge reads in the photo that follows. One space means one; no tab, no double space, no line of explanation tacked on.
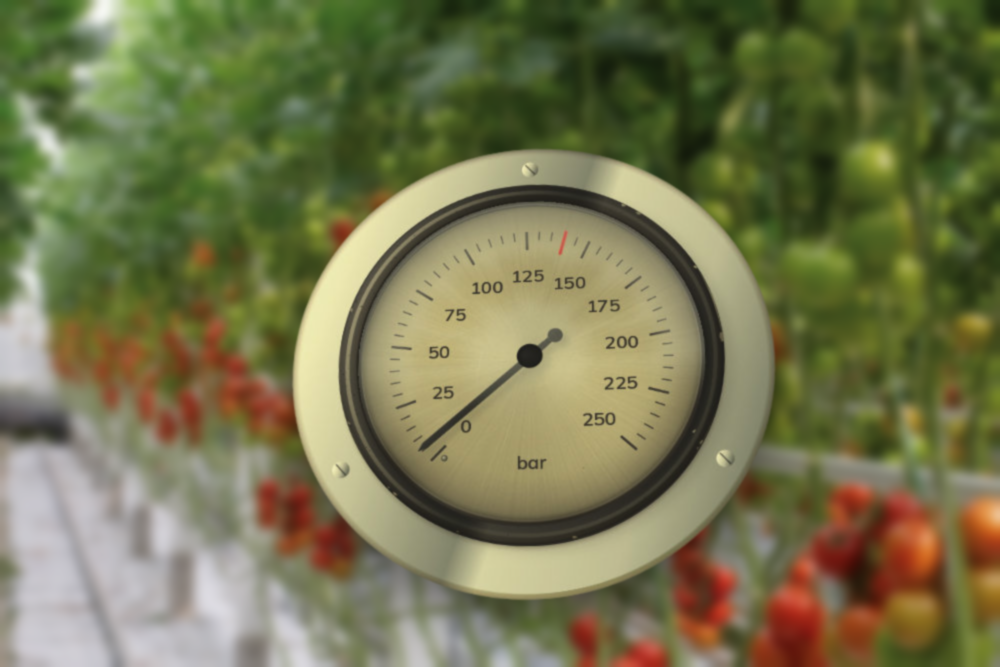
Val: 5 bar
